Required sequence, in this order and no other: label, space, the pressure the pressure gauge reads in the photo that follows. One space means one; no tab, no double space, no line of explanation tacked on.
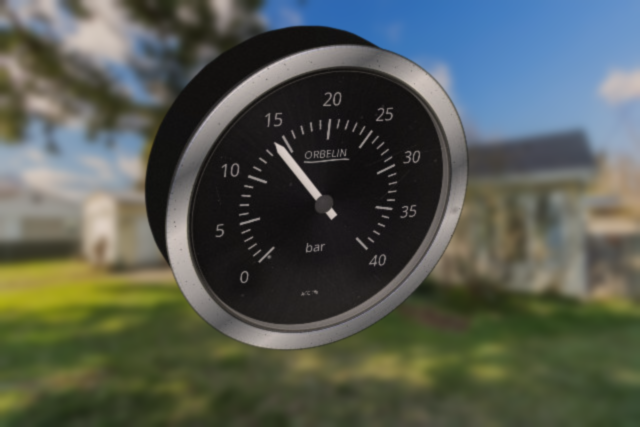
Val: 14 bar
